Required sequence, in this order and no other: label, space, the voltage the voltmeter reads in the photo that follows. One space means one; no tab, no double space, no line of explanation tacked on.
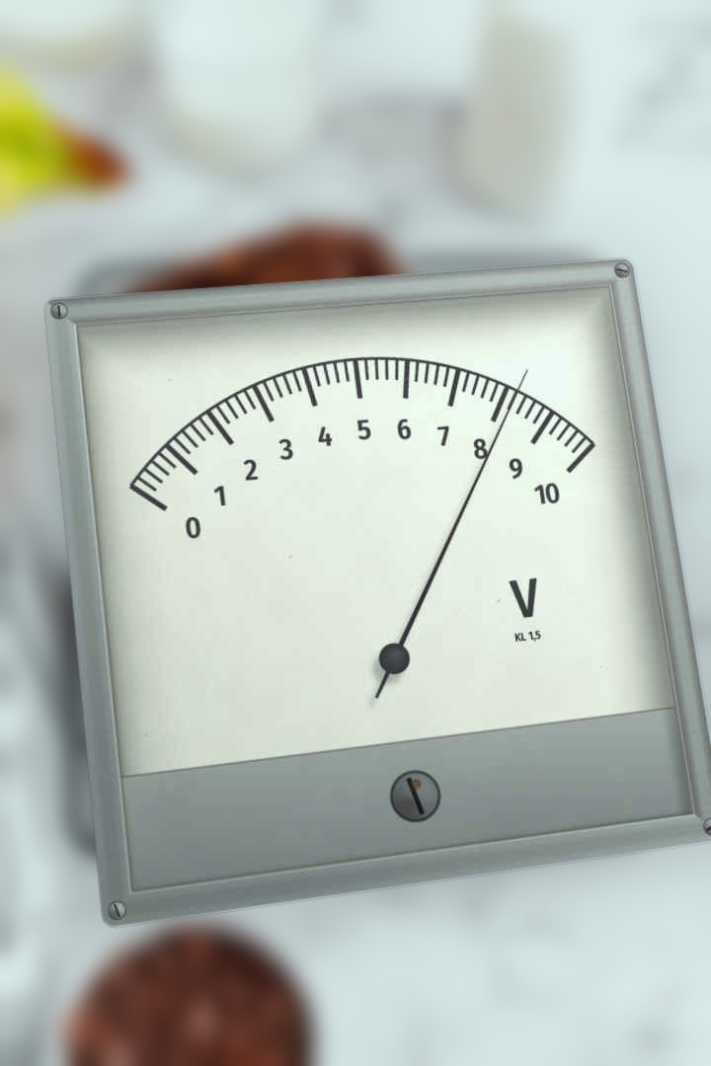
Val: 8.2 V
